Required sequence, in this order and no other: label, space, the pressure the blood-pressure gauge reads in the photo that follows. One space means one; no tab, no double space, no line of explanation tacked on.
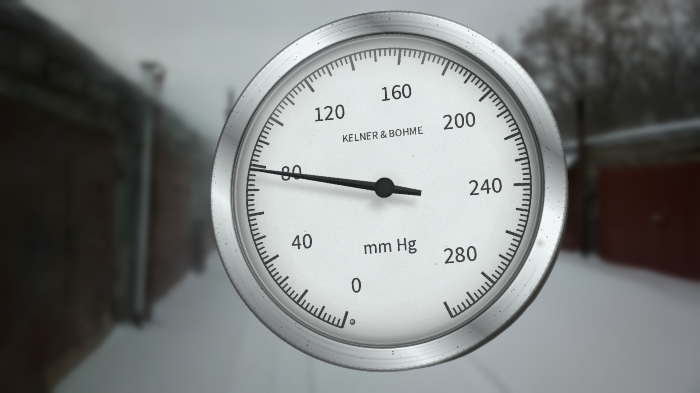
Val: 78 mmHg
